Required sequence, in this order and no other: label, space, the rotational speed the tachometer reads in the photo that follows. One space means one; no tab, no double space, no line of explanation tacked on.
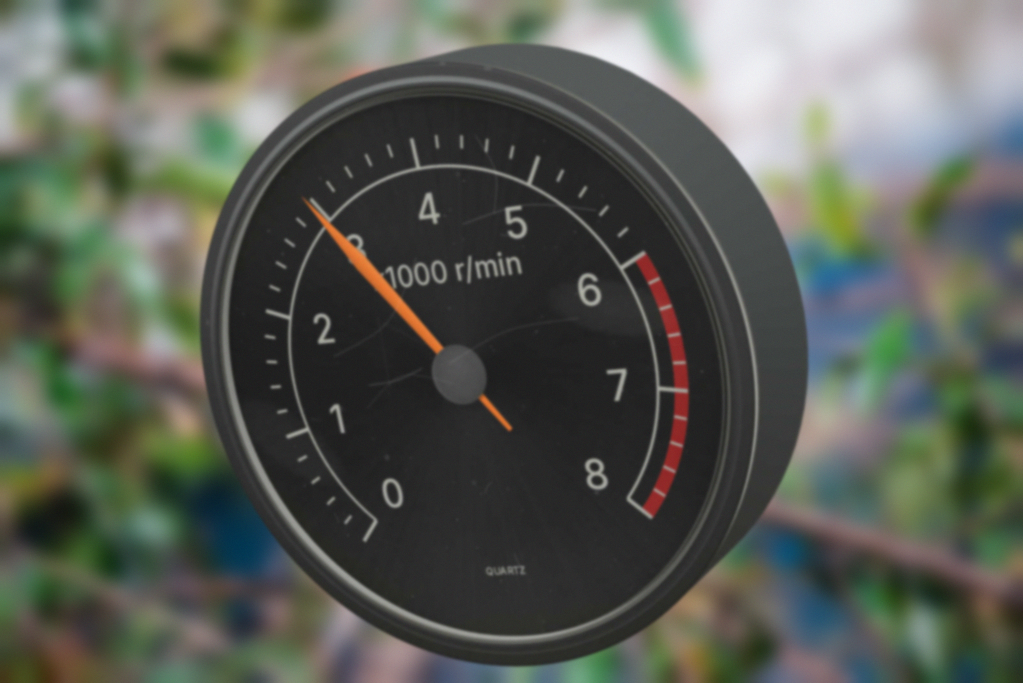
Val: 3000 rpm
